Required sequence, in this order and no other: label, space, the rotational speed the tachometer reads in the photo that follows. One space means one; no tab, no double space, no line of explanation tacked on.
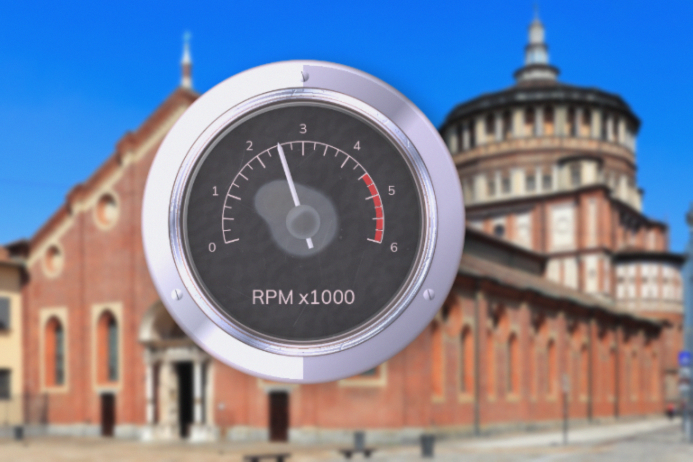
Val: 2500 rpm
